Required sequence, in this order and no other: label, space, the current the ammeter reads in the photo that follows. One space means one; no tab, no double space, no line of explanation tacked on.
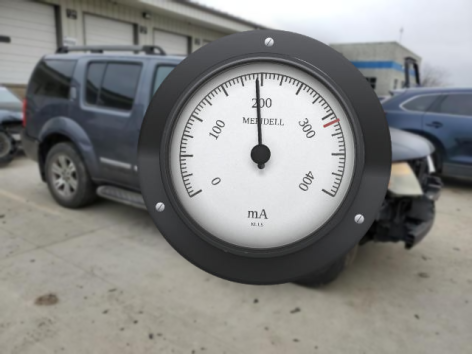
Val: 195 mA
